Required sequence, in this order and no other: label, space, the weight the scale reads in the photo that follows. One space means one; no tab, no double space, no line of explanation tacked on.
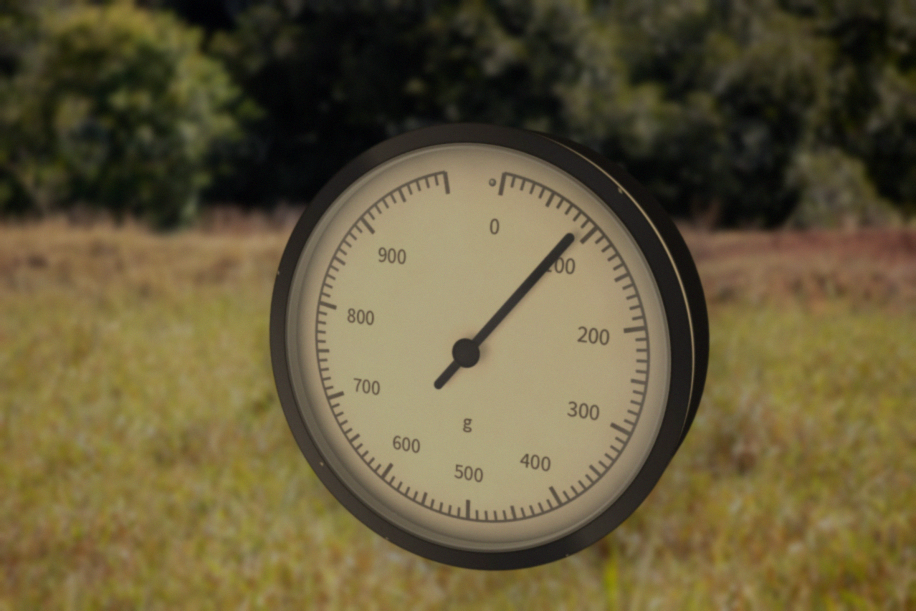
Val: 90 g
